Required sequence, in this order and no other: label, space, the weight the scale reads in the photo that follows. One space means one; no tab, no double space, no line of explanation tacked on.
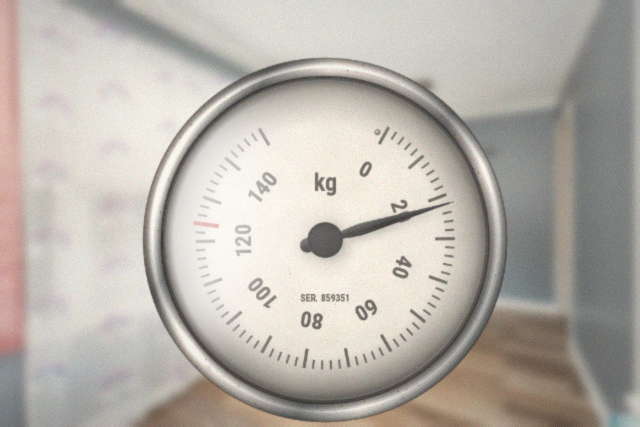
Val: 22 kg
